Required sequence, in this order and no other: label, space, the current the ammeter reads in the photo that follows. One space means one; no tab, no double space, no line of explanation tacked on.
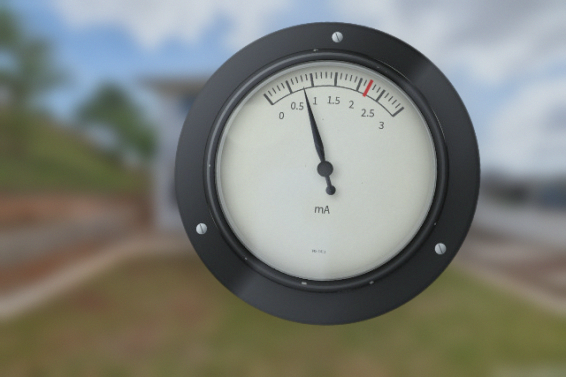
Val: 0.8 mA
